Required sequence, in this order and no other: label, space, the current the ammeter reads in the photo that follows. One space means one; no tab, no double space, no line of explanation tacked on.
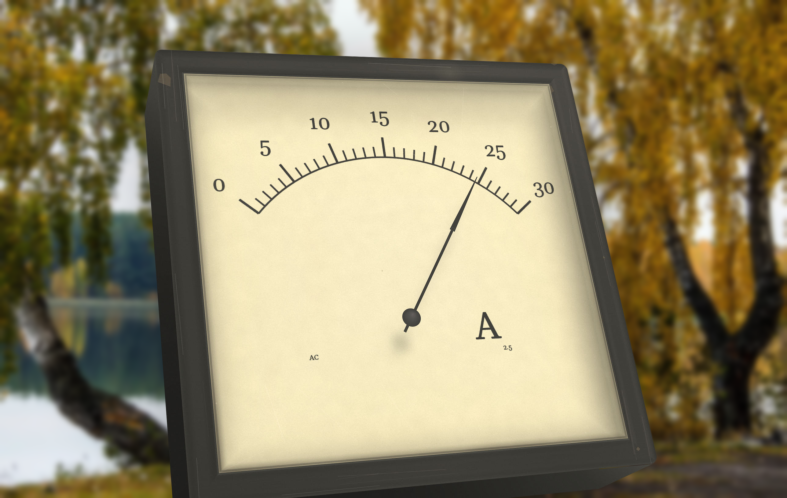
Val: 24.5 A
